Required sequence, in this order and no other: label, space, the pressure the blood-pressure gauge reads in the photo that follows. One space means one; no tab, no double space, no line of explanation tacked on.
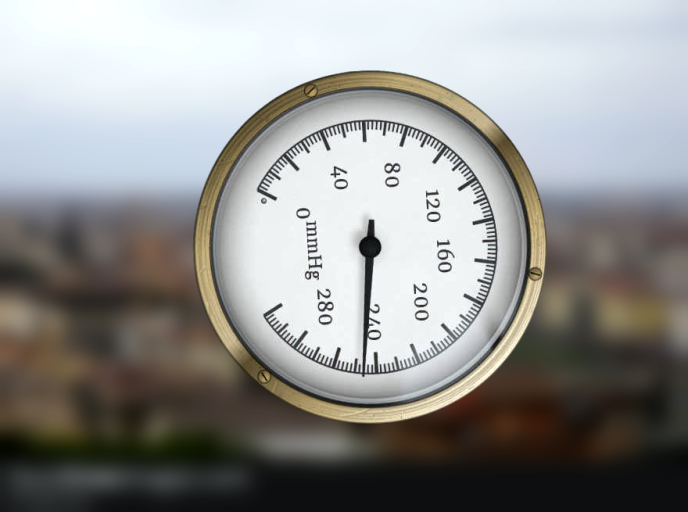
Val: 246 mmHg
